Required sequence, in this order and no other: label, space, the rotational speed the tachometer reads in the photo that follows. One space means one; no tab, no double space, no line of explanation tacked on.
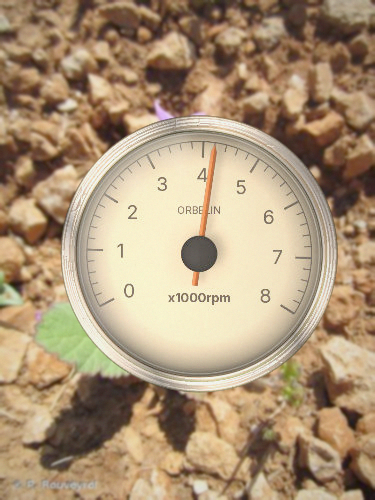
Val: 4200 rpm
